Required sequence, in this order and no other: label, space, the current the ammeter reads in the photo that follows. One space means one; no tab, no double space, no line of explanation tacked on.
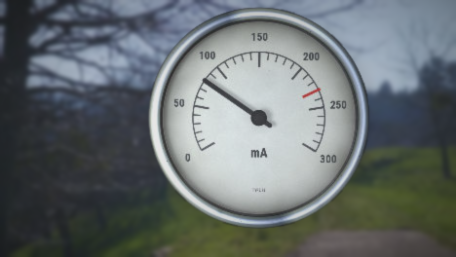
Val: 80 mA
